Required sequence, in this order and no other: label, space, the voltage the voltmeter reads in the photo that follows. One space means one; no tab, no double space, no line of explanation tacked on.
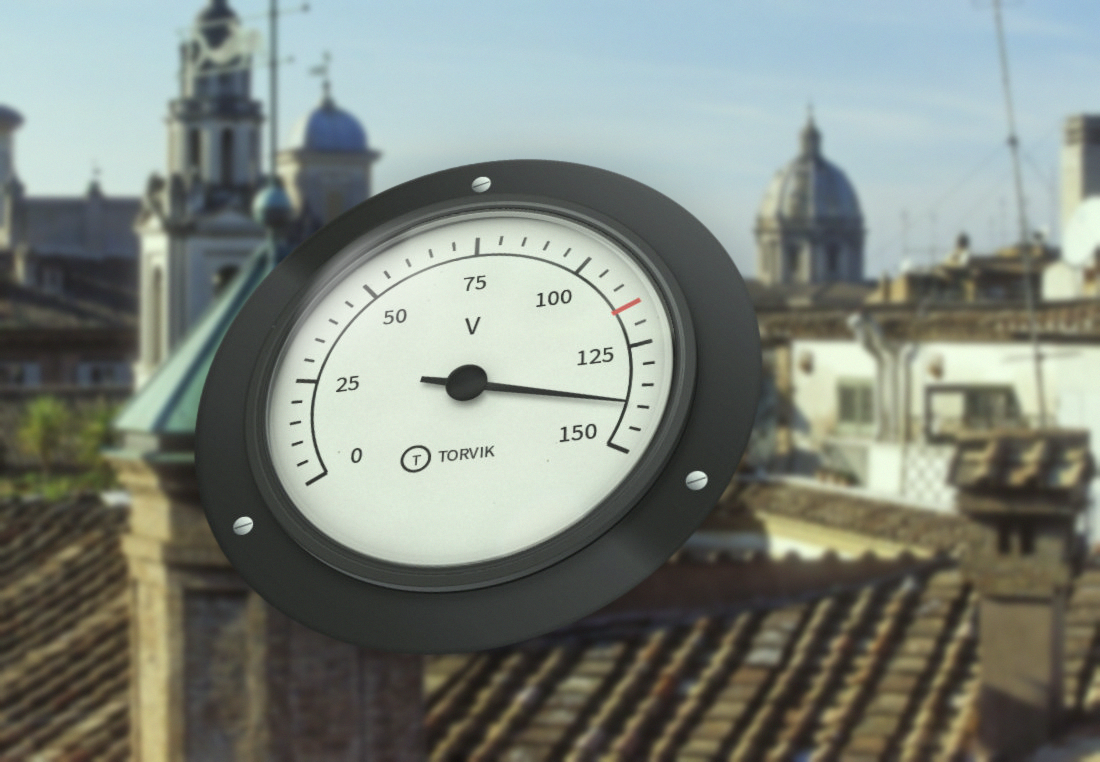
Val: 140 V
